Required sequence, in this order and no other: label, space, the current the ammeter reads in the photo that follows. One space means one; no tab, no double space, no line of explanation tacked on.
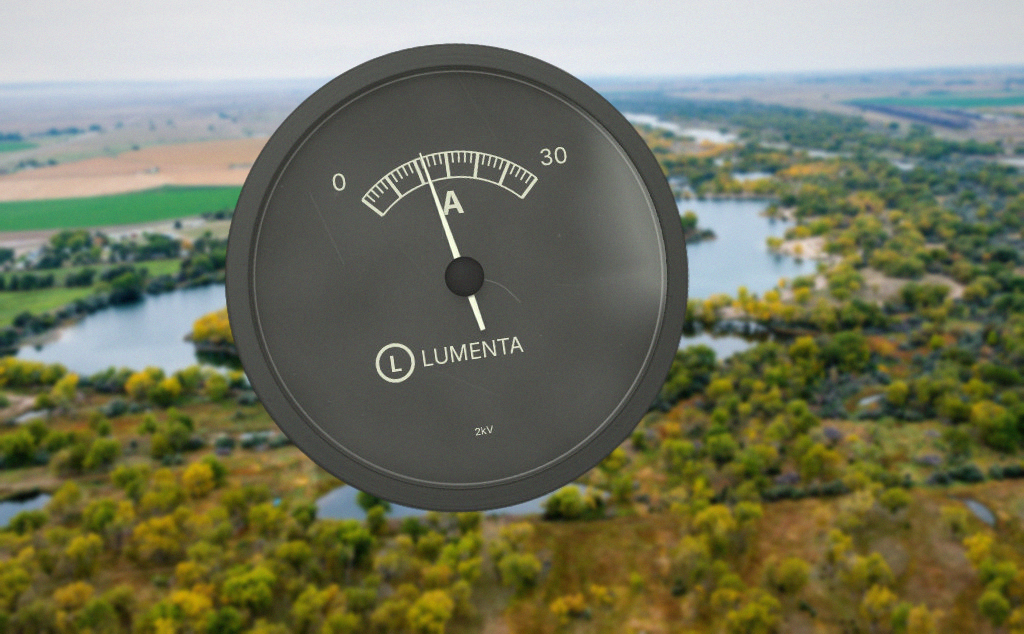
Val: 11 A
